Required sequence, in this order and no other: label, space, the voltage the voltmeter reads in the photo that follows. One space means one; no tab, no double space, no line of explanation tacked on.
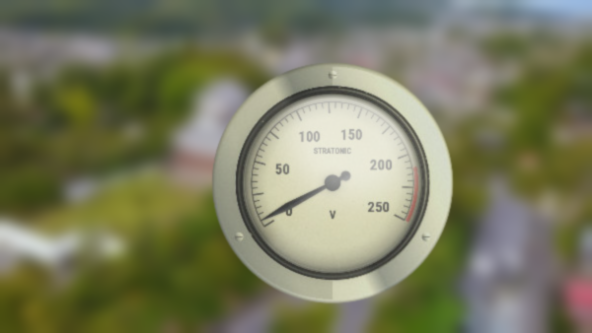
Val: 5 V
